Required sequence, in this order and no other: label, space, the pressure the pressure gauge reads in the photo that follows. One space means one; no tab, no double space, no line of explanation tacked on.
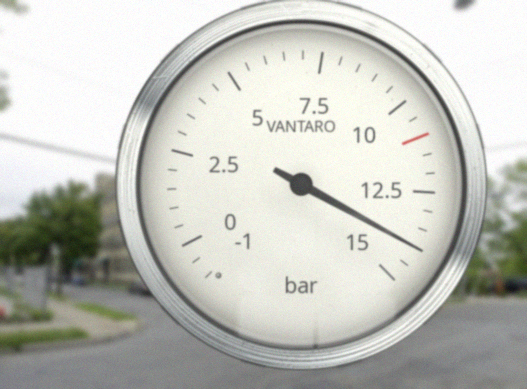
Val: 14 bar
